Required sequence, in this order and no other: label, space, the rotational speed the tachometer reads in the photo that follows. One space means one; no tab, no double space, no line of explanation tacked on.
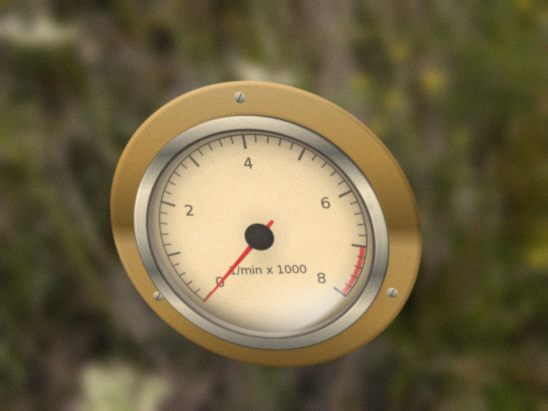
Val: 0 rpm
